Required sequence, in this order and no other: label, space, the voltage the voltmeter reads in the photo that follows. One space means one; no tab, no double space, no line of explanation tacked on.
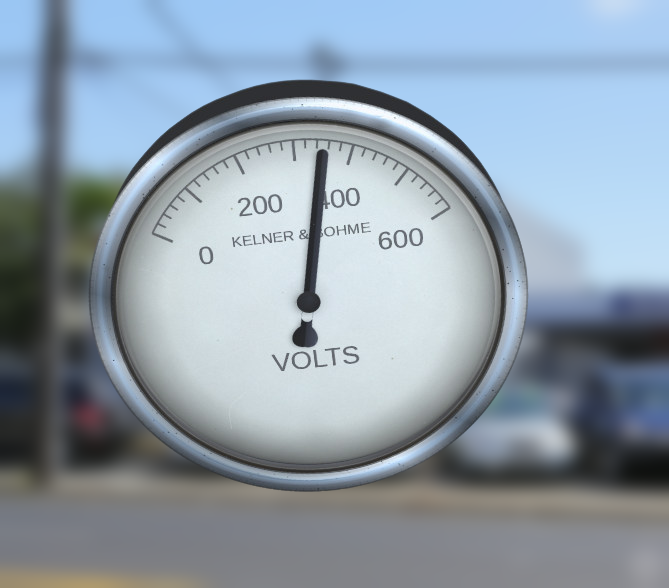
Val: 350 V
